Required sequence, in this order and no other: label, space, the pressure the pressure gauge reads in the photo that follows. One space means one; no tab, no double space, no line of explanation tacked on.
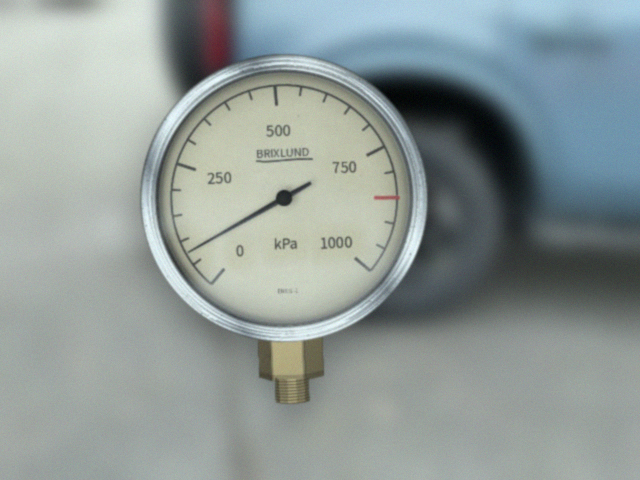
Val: 75 kPa
